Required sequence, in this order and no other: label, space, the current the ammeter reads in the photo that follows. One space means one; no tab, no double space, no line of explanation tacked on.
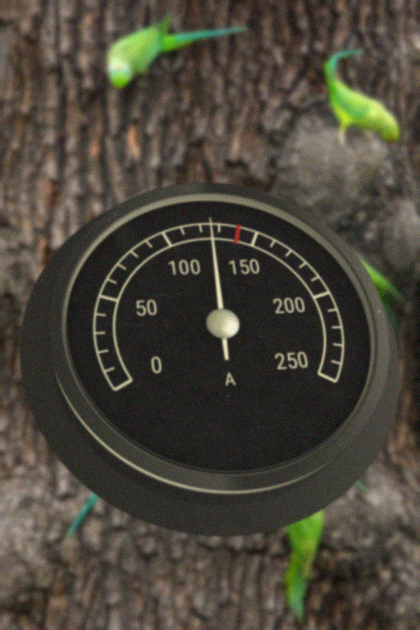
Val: 125 A
